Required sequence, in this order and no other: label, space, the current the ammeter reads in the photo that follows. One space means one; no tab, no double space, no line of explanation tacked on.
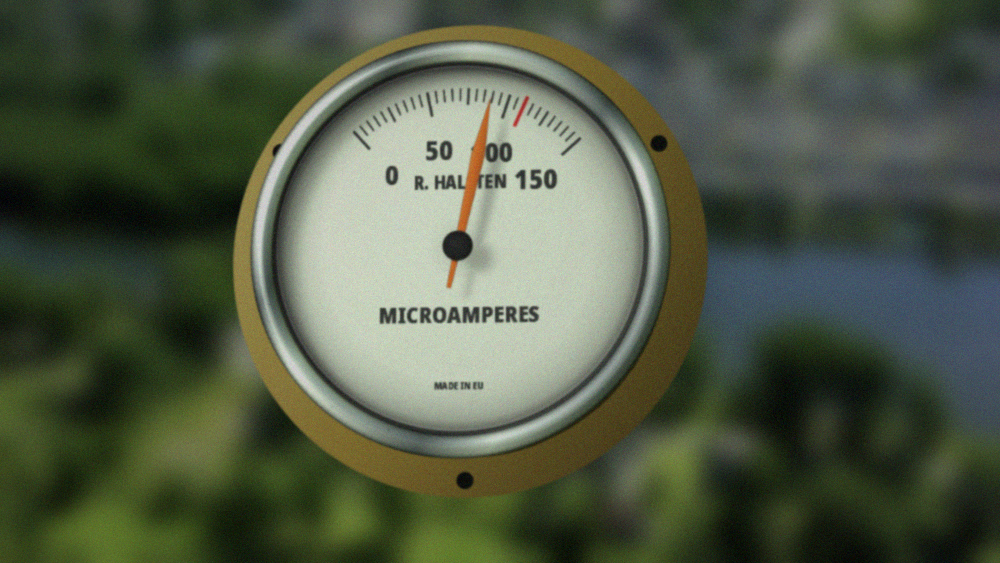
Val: 90 µA
